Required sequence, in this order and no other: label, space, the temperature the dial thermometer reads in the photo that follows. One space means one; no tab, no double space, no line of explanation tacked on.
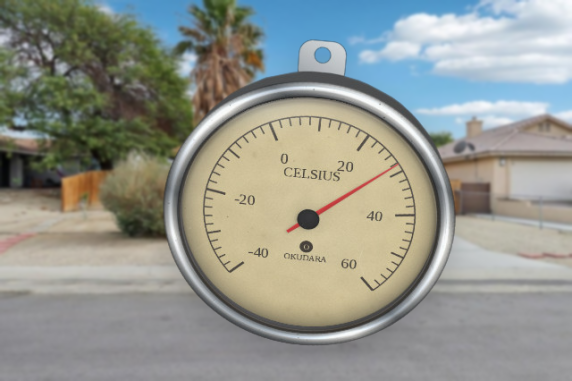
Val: 28 °C
